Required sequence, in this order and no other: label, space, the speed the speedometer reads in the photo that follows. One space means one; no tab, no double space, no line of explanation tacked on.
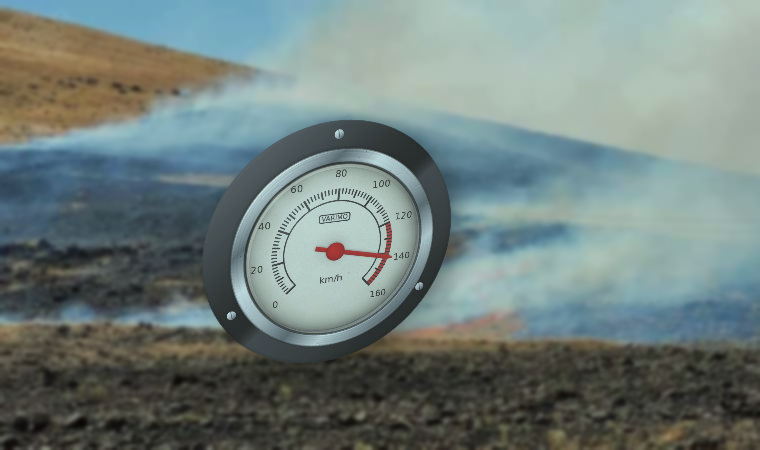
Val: 140 km/h
